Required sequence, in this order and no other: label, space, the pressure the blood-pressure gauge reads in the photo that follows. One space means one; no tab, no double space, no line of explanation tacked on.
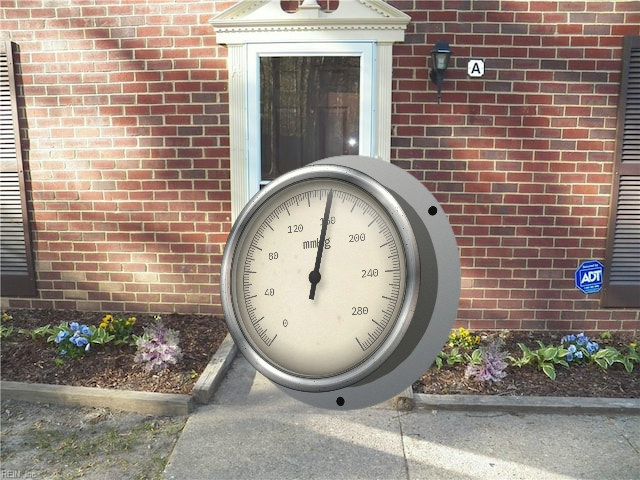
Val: 160 mmHg
